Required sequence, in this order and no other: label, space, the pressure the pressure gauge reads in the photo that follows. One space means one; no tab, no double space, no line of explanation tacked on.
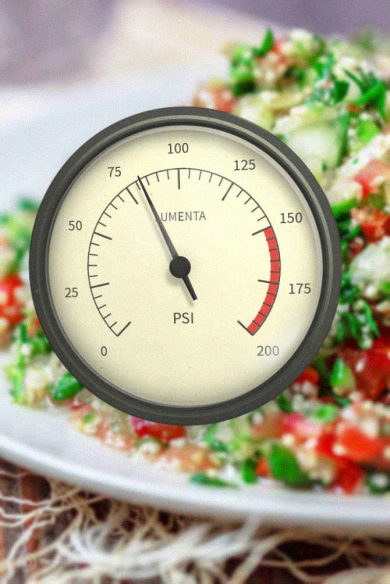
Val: 82.5 psi
